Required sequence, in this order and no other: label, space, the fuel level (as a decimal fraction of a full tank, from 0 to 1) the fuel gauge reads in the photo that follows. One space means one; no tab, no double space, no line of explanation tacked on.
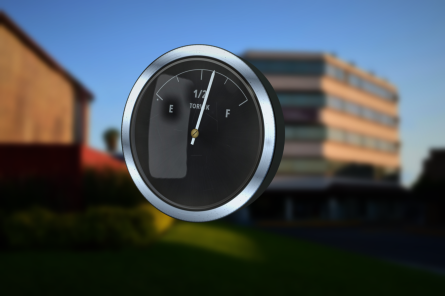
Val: 0.625
